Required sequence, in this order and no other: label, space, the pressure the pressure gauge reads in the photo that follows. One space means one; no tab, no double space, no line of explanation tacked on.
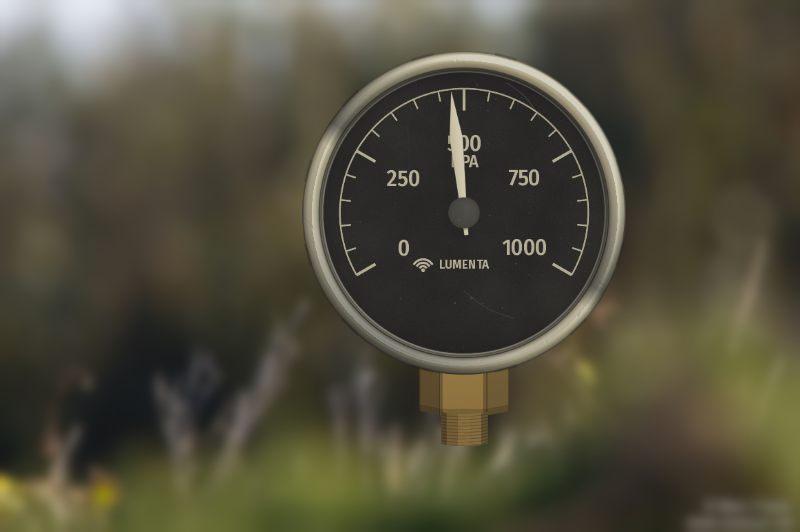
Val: 475 kPa
